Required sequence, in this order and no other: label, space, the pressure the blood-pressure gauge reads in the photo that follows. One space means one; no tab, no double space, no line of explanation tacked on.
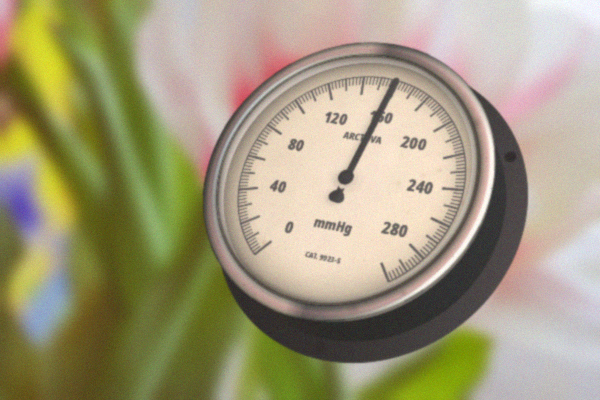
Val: 160 mmHg
